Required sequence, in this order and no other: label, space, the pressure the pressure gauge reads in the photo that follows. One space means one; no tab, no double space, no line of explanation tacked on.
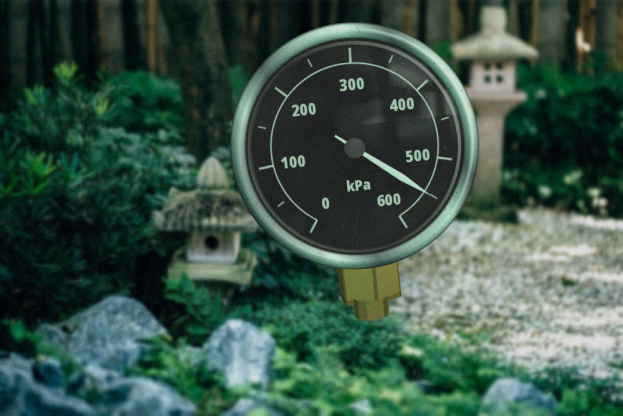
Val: 550 kPa
